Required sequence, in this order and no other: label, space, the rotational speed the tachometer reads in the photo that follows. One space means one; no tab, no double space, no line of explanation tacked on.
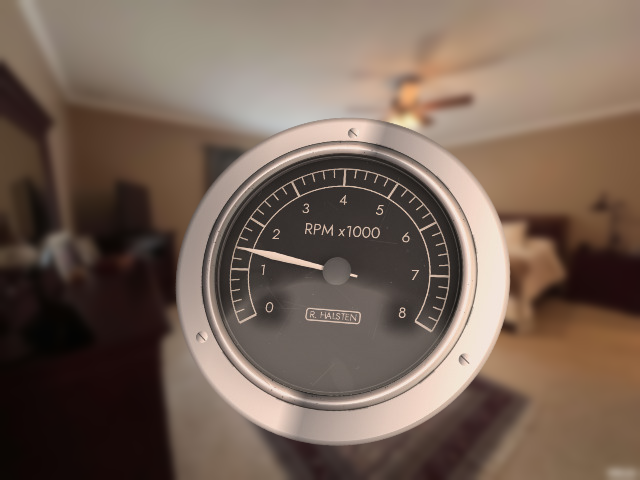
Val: 1400 rpm
